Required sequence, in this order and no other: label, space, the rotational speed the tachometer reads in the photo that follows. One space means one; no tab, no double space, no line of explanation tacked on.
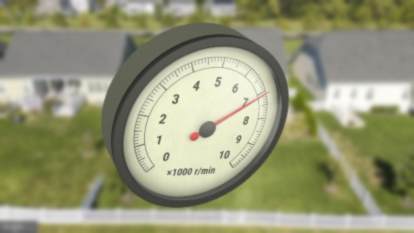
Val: 7000 rpm
